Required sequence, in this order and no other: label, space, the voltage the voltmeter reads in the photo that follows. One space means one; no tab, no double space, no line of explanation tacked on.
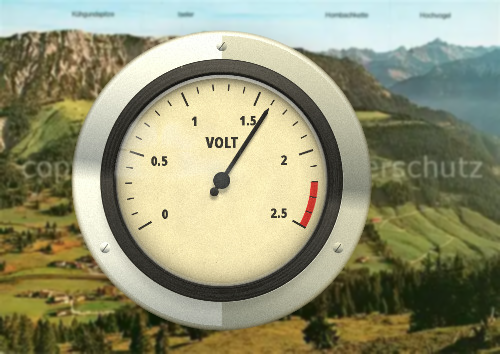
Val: 1.6 V
